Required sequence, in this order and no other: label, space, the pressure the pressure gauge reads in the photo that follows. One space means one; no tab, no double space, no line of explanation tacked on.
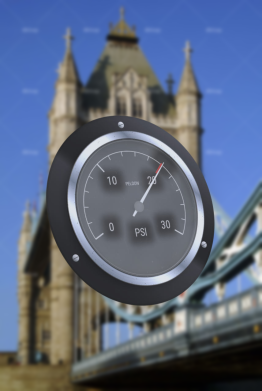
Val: 20 psi
